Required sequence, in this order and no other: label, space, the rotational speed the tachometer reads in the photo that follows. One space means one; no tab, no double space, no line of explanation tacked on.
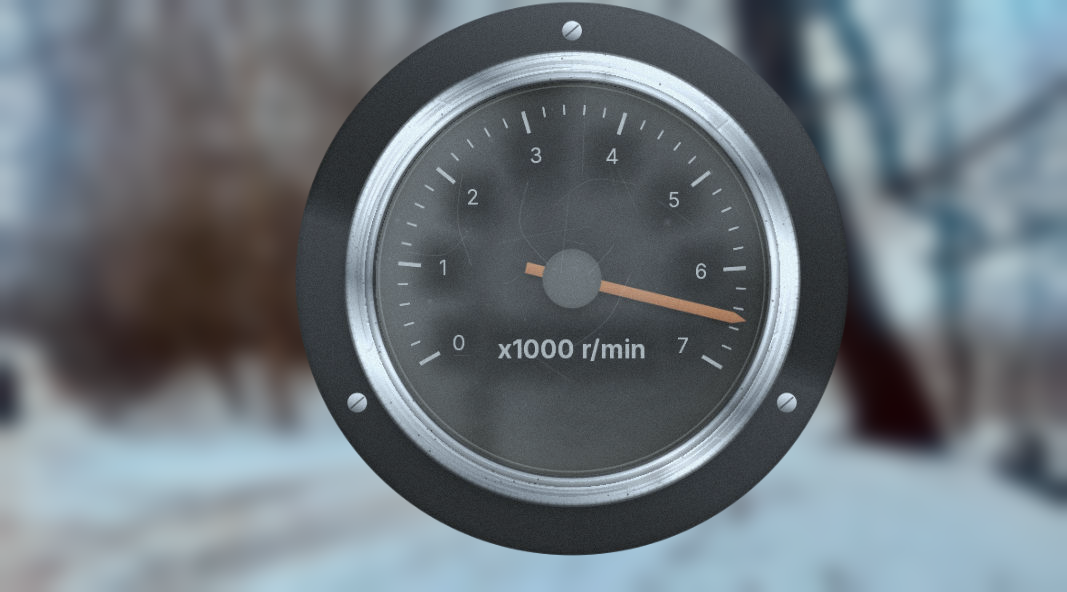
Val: 6500 rpm
